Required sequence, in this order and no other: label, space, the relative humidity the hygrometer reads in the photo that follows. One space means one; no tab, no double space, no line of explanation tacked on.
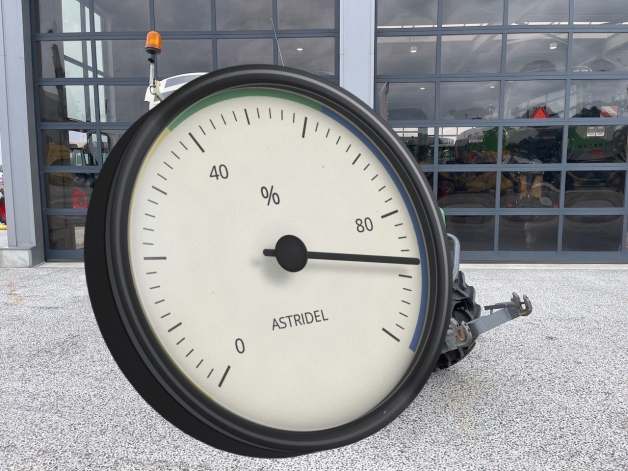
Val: 88 %
